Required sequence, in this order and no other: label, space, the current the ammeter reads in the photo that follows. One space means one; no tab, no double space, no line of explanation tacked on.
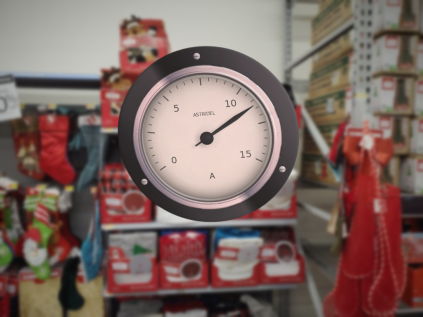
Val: 11.25 A
